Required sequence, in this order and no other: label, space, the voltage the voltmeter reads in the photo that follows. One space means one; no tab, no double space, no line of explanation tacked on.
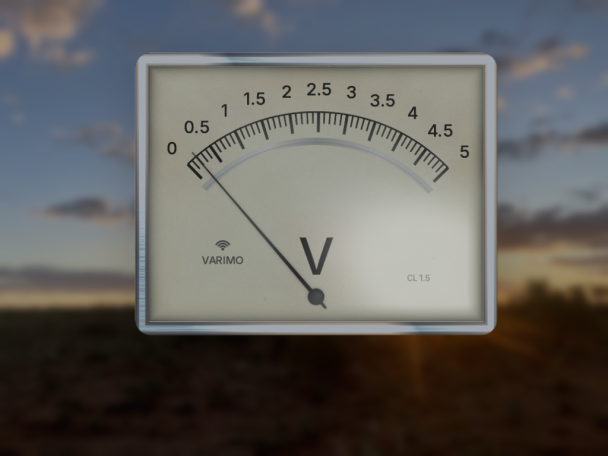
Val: 0.2 V
